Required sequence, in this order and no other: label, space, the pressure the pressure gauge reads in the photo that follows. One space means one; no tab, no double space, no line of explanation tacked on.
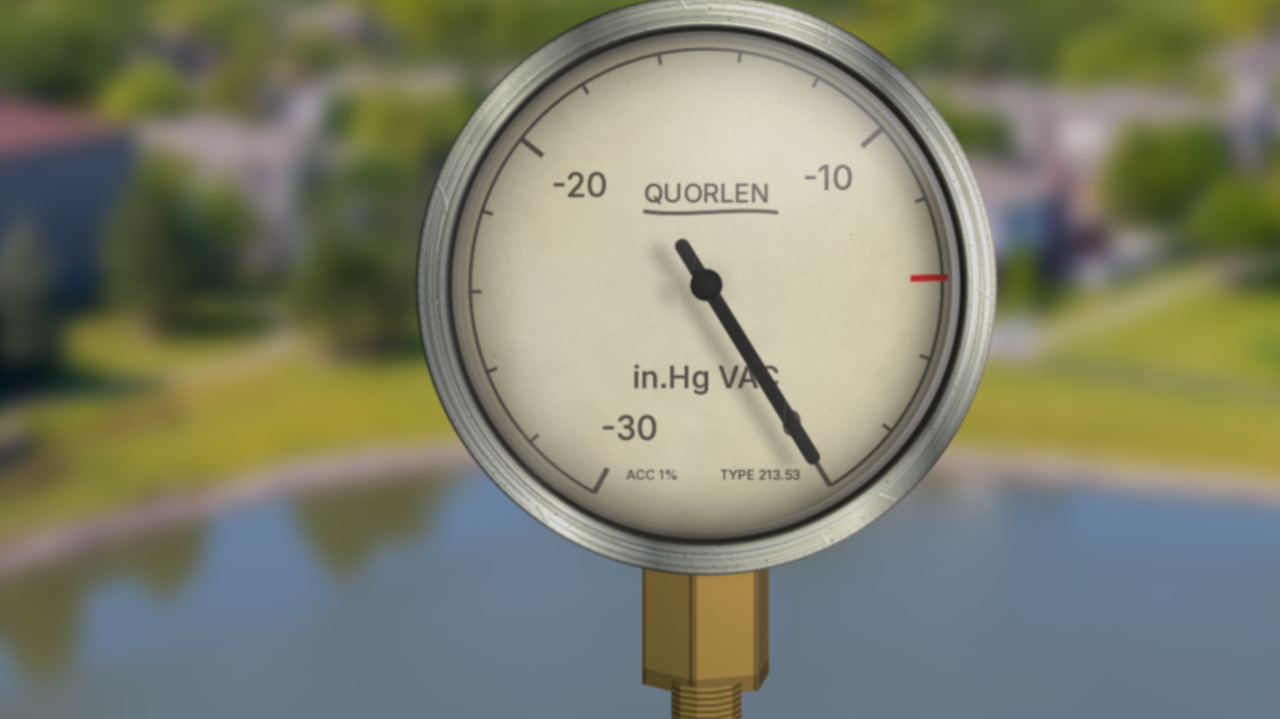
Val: 0 inHg
